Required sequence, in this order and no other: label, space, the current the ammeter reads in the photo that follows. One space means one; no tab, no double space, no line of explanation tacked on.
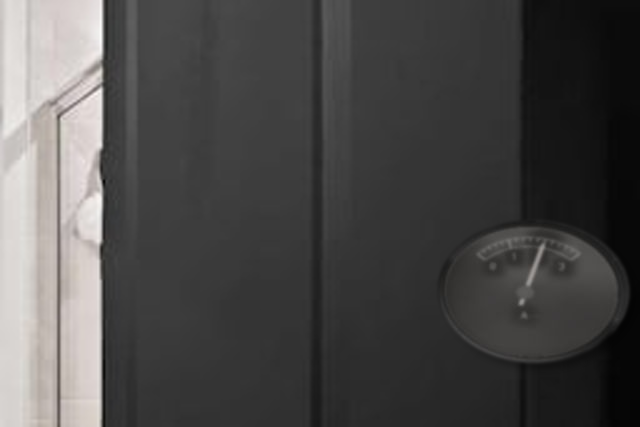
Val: 2 A
